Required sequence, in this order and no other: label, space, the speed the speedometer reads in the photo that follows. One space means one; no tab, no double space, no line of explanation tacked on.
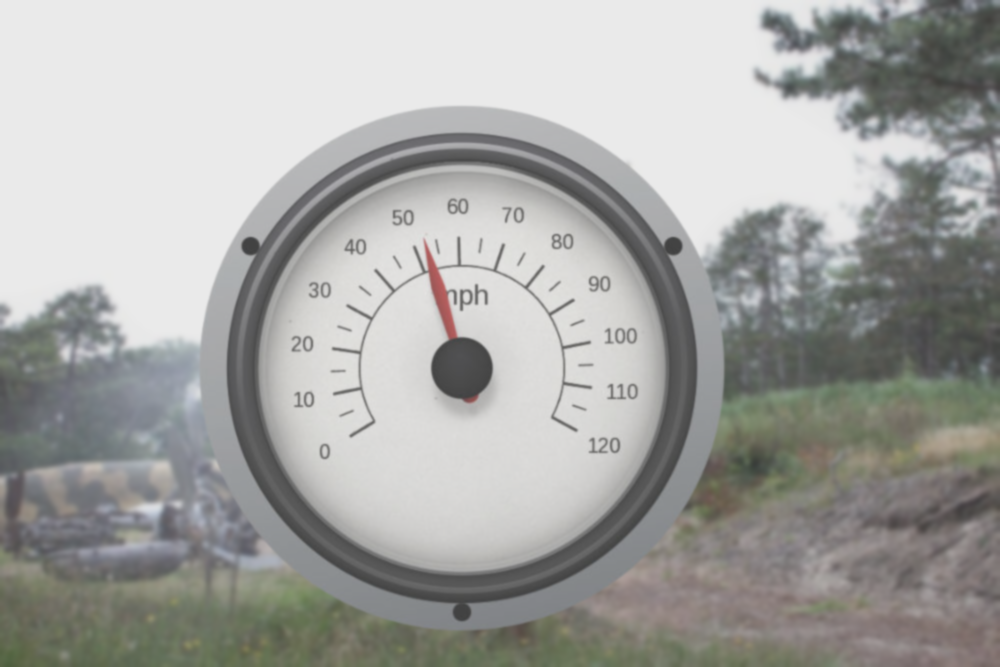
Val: 52.5 mph
